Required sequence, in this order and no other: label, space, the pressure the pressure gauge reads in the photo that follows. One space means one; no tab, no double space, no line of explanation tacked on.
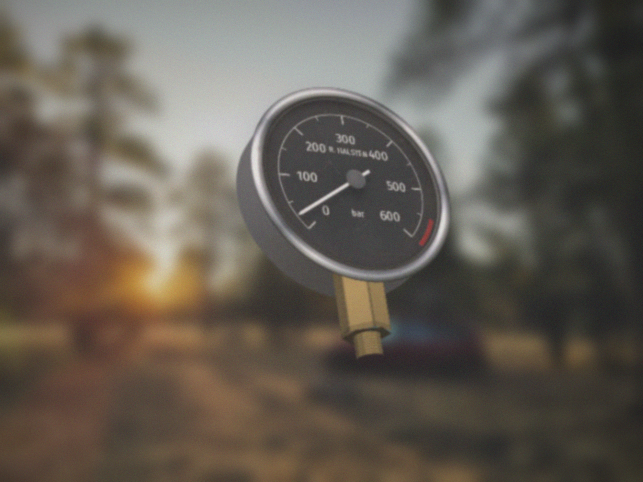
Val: 25 bar
